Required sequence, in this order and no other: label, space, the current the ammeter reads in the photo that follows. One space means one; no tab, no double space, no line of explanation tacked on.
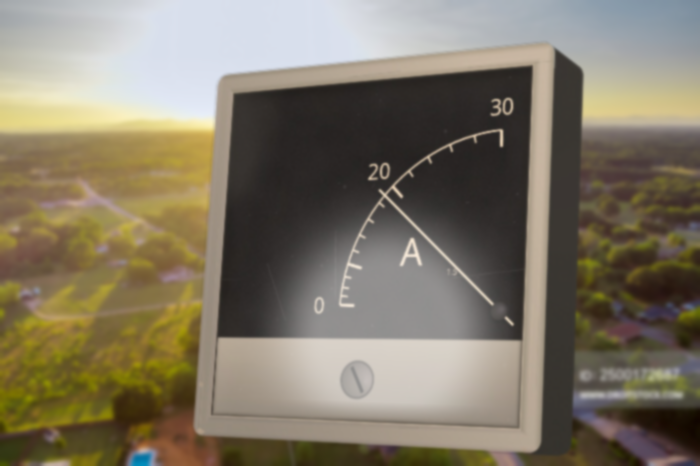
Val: 19 A
